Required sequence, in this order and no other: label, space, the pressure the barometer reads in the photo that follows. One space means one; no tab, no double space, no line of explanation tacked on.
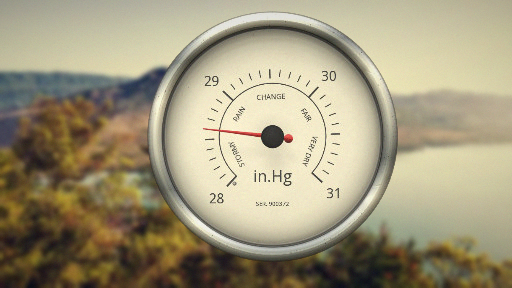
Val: 28.6 inHg
